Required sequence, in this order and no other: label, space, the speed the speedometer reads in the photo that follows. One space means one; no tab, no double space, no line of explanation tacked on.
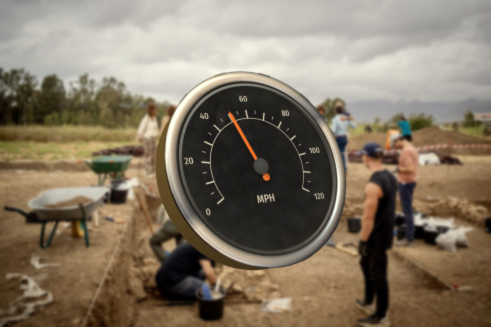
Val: 50 mph
